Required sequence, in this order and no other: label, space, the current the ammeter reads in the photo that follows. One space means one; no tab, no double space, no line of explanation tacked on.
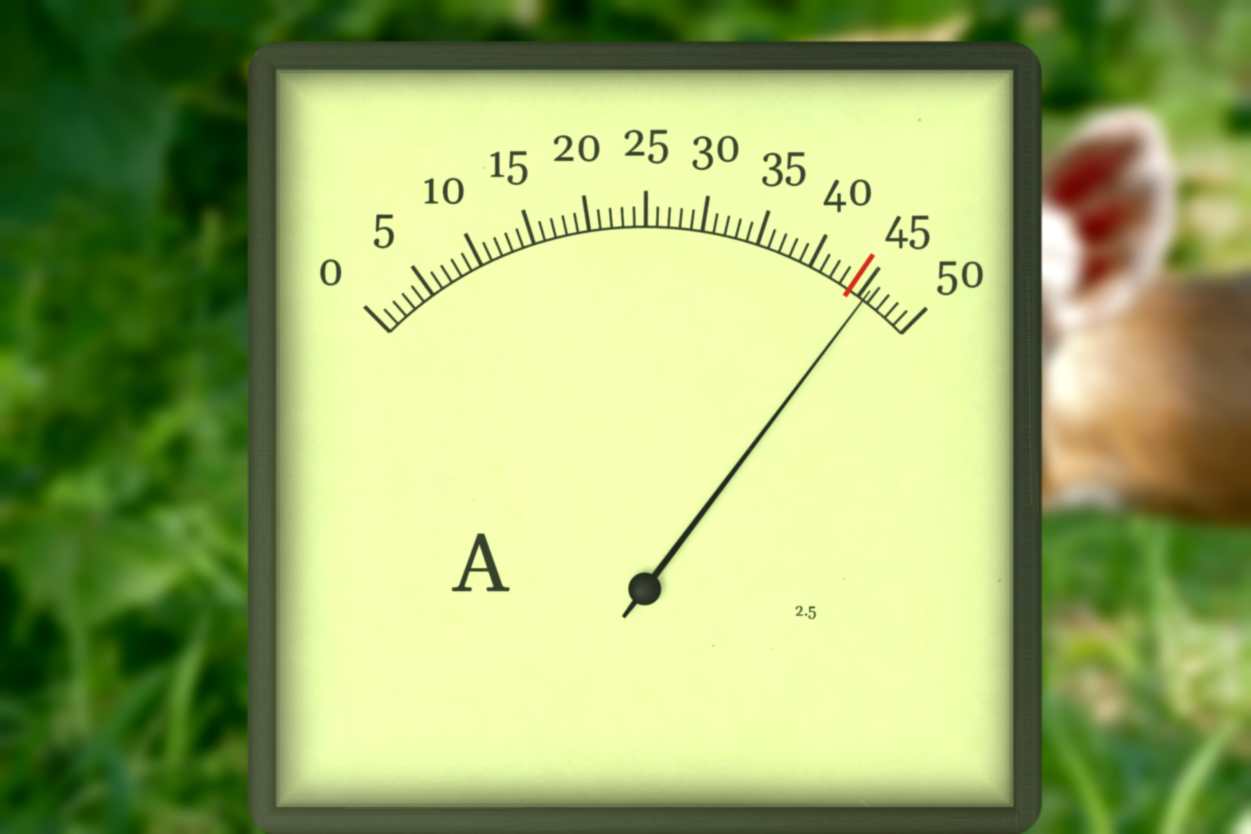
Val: 45.5 A
